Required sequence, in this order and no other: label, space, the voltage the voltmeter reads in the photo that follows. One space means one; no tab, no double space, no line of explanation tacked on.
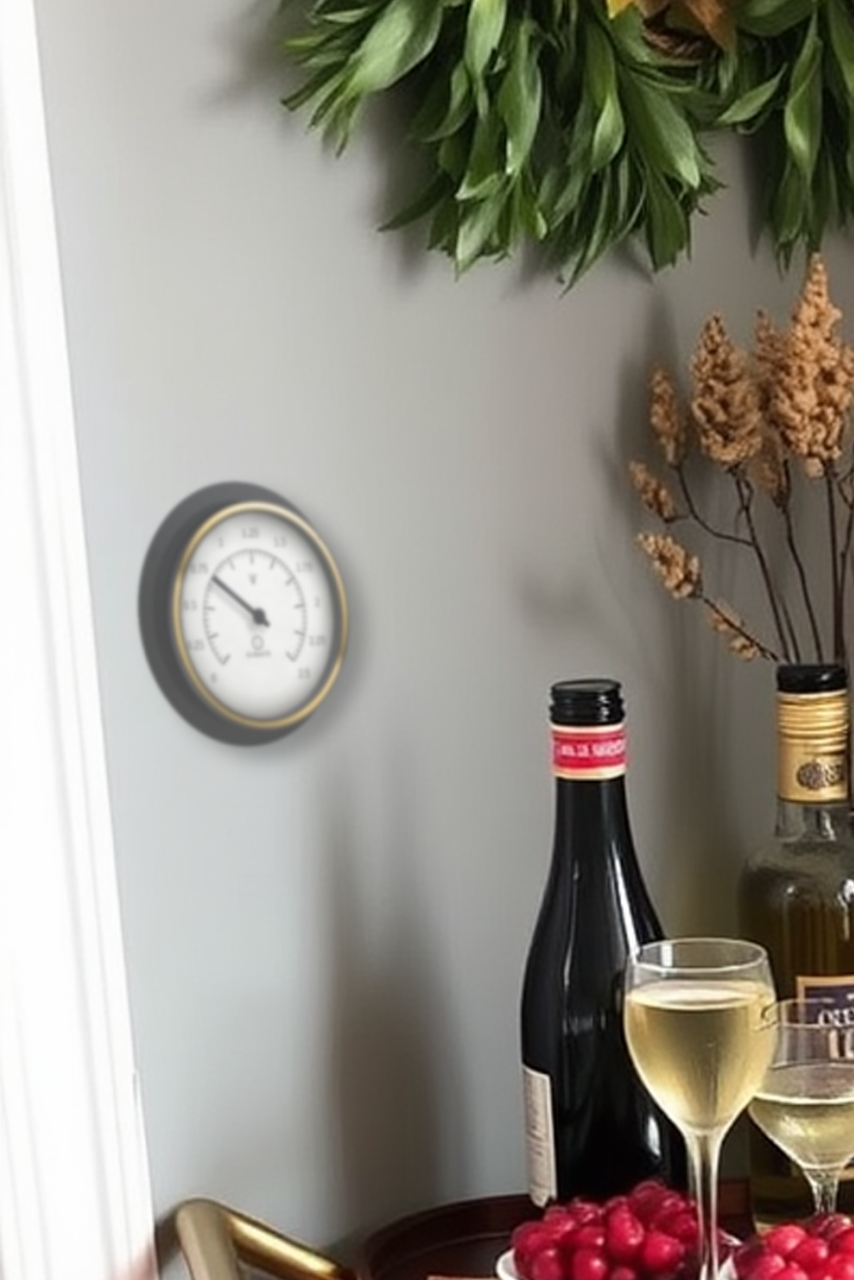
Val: 0.75 V
